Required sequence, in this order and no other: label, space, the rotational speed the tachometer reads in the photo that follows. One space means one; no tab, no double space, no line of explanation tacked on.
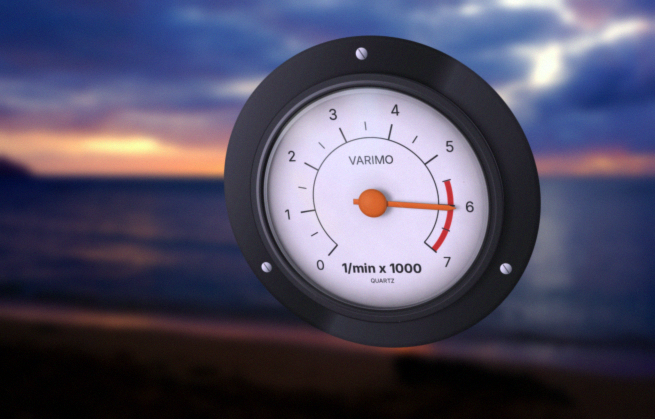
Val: 6000 rpm
